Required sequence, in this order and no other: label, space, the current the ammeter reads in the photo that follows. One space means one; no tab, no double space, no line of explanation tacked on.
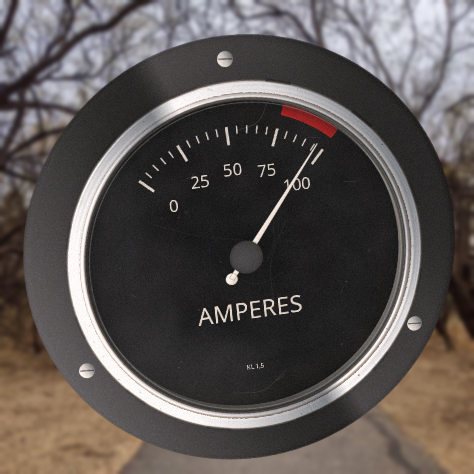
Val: 95 A
